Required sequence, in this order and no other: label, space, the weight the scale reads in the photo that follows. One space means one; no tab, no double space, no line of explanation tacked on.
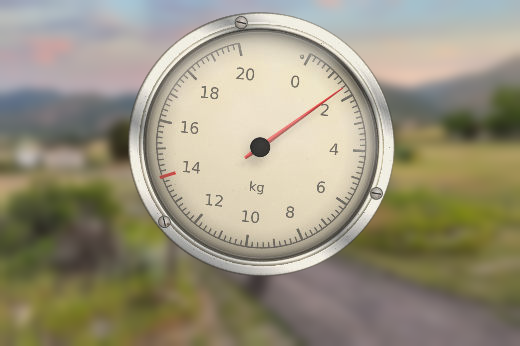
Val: 1.6 kg
